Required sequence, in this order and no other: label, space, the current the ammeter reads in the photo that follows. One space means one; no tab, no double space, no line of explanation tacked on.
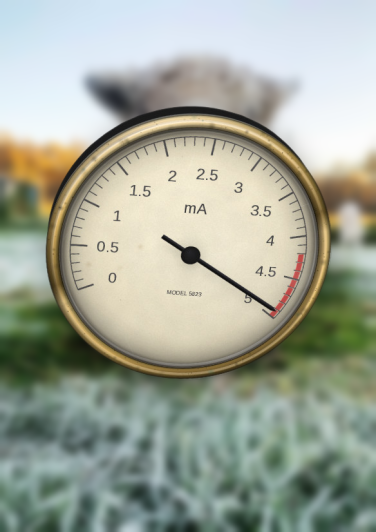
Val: 4.9 mA
